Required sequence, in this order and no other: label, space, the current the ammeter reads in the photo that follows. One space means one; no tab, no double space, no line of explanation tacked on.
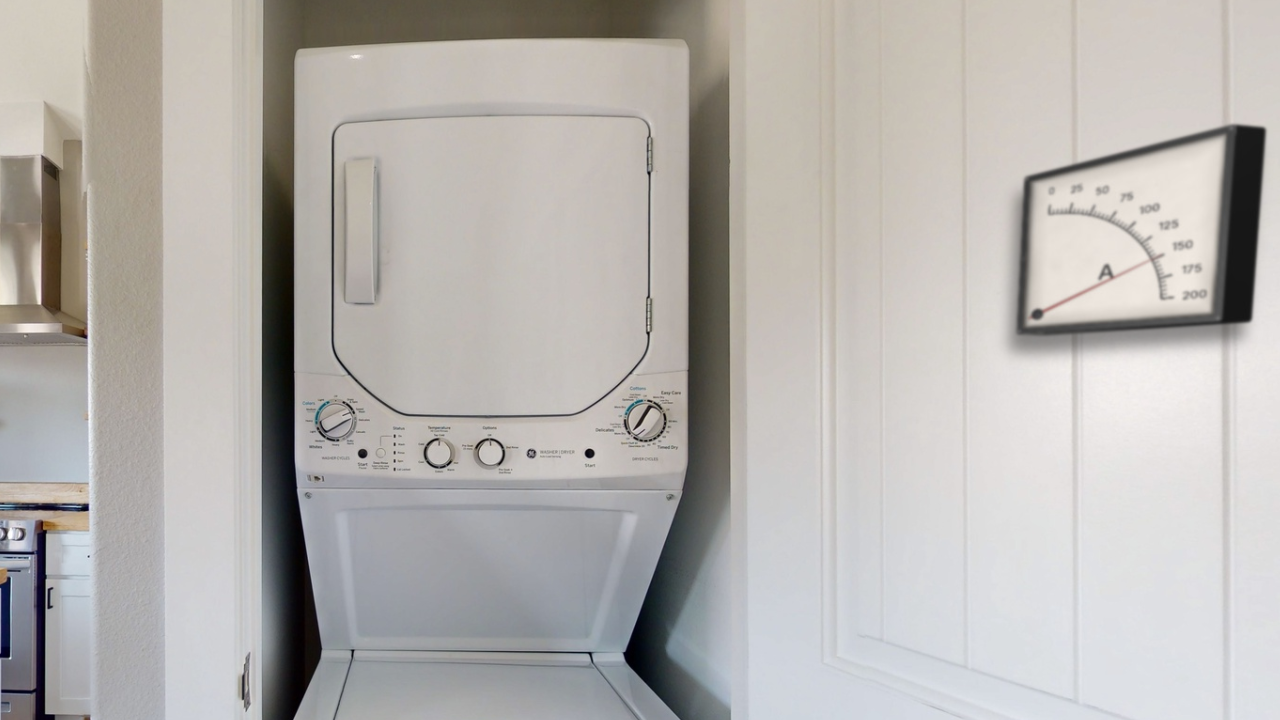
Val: 150 A
